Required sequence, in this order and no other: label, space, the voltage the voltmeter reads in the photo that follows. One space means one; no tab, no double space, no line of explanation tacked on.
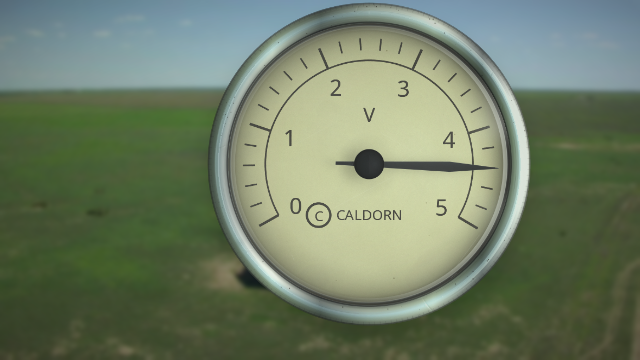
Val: 4.4 V
